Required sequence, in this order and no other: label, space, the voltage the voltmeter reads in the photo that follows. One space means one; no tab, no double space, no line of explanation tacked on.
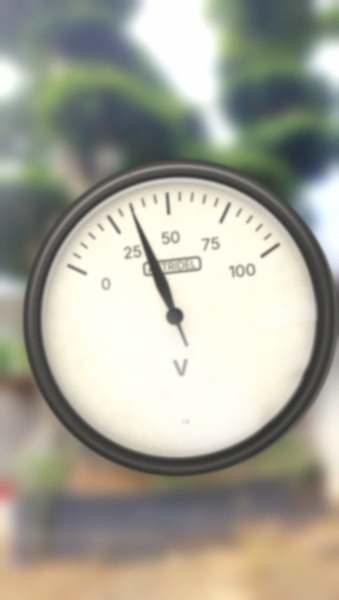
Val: 35 V
